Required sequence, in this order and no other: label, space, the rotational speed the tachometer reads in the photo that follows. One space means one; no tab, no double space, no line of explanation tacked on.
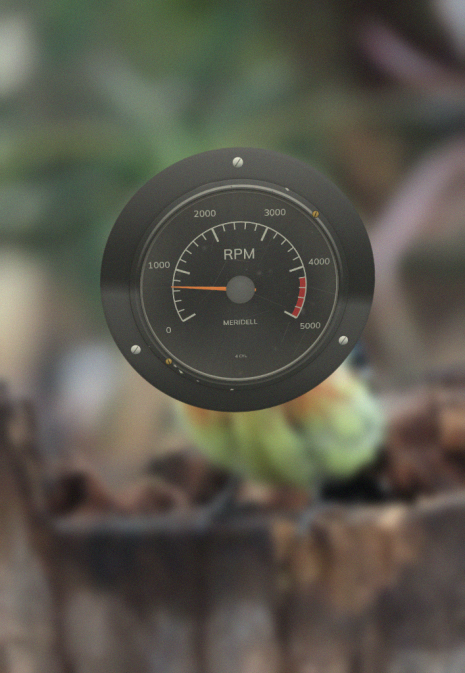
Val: 700 rpm
